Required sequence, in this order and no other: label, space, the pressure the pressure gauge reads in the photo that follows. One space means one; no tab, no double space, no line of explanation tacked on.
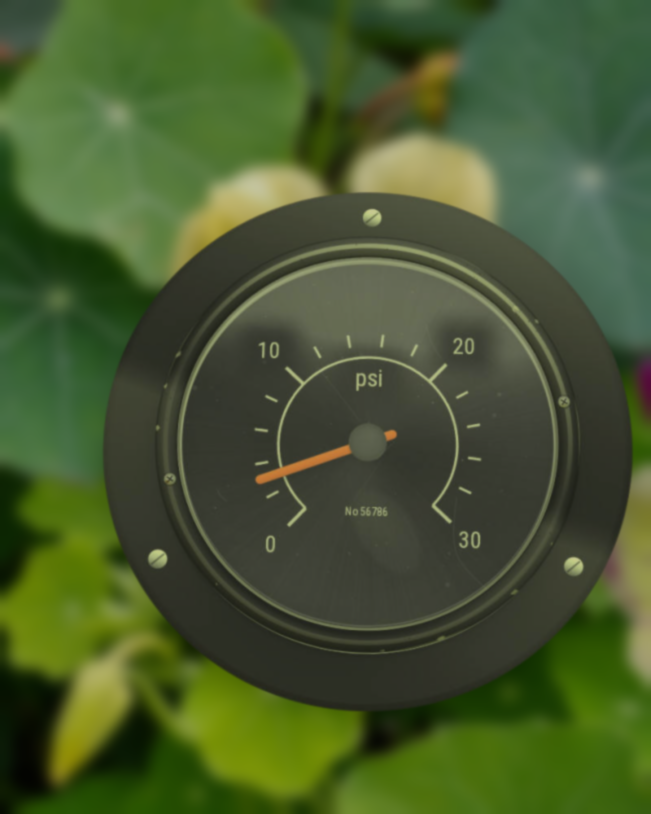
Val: 3 psi
